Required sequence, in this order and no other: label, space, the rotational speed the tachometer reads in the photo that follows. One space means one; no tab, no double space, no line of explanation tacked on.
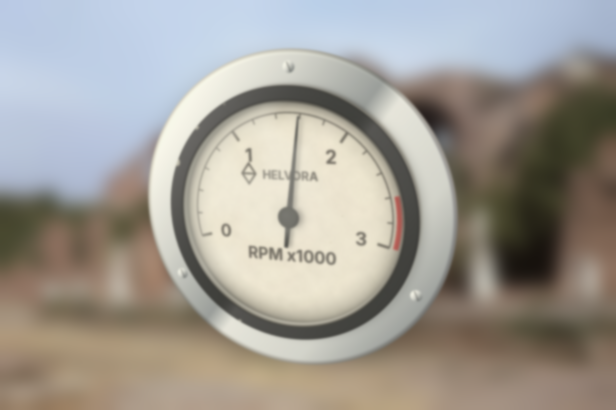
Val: 1600 rpm
